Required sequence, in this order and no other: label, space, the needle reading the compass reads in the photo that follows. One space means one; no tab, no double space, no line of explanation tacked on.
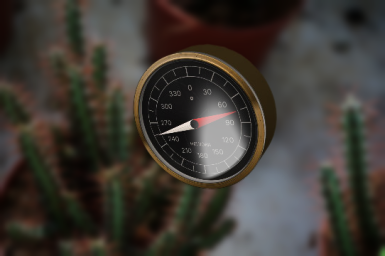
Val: 75 °
